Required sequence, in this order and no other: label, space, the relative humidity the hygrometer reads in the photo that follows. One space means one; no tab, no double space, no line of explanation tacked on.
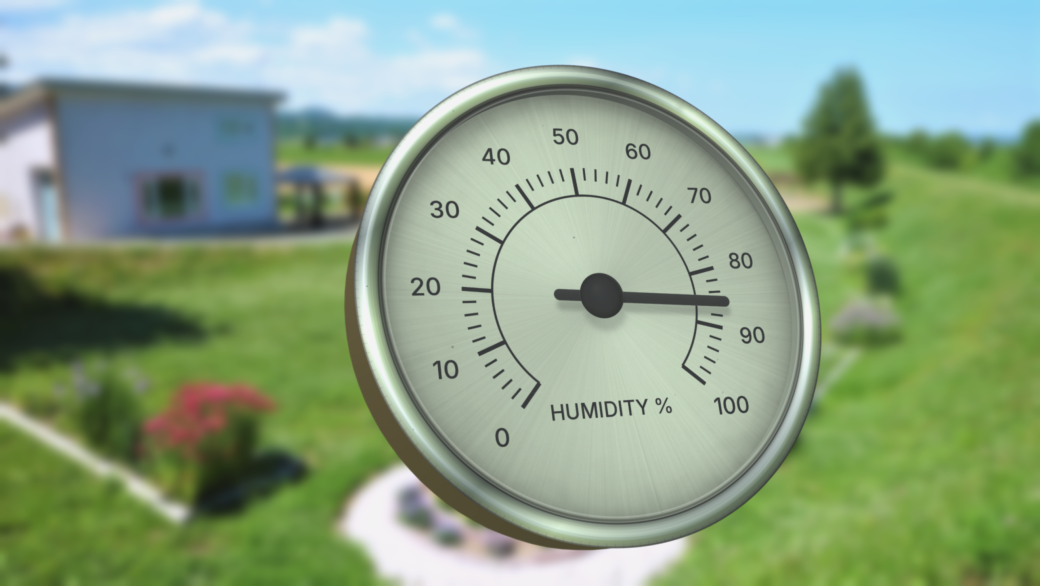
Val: 86 %
